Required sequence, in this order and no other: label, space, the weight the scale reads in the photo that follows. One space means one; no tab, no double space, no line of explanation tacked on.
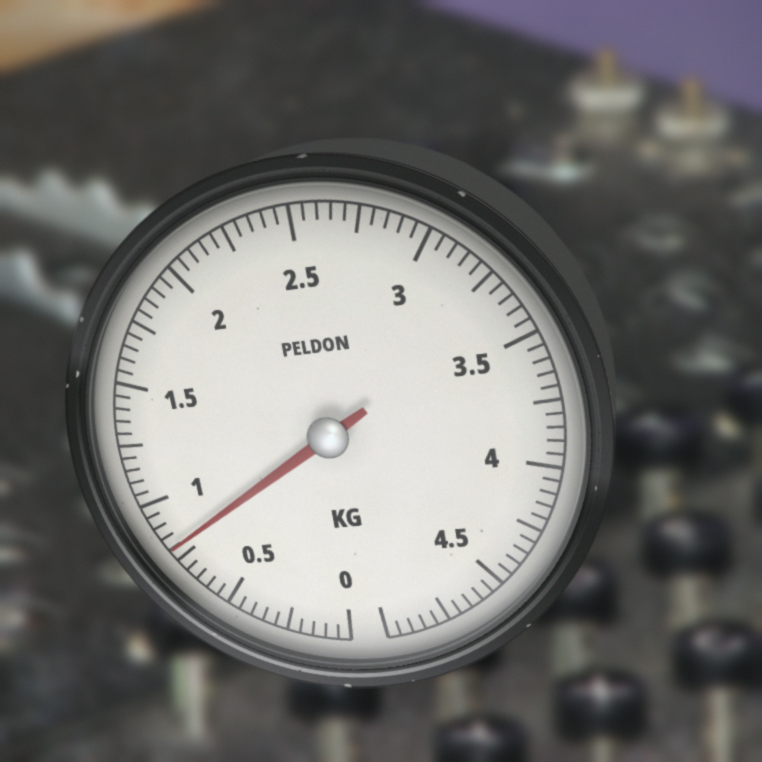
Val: 0.8 kg
